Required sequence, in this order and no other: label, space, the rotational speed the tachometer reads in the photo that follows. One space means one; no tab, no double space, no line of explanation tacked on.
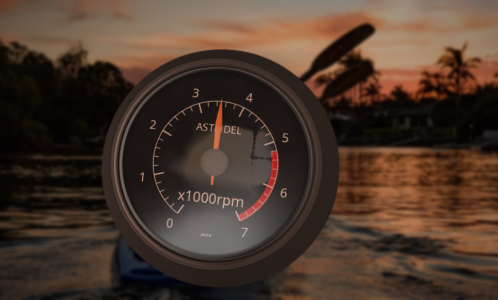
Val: 3500 rpm
